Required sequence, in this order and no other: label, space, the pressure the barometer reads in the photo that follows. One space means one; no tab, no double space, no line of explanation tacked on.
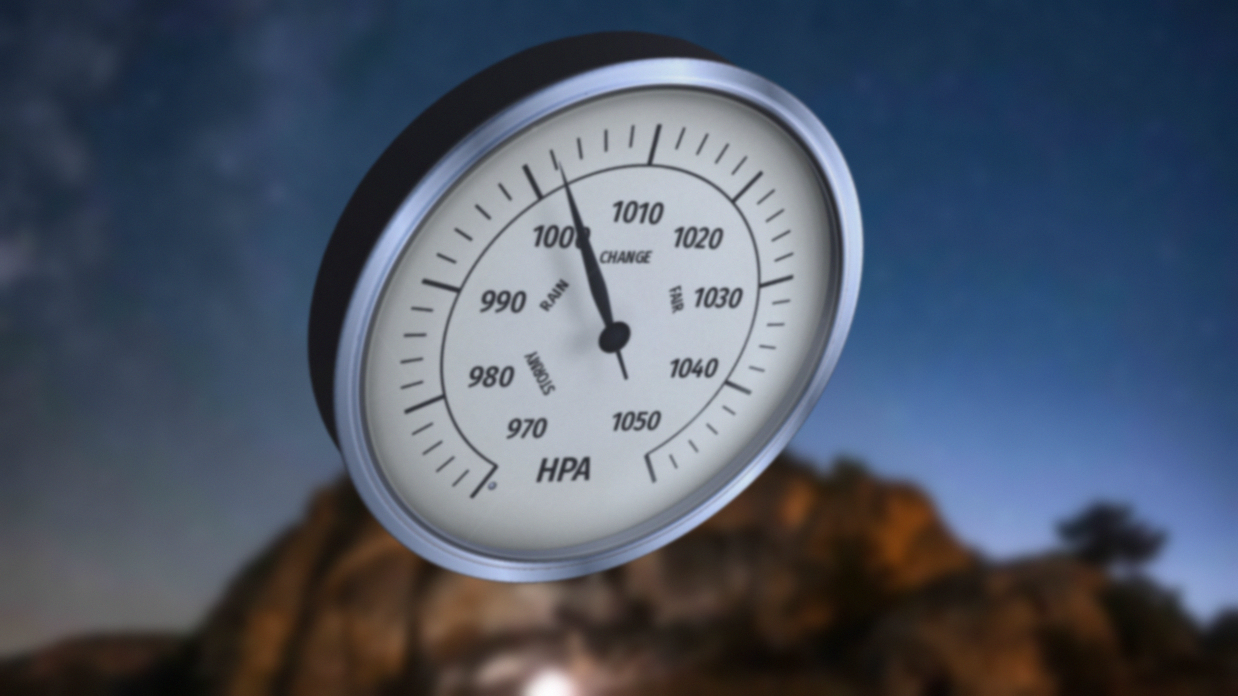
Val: 1002 hPa
